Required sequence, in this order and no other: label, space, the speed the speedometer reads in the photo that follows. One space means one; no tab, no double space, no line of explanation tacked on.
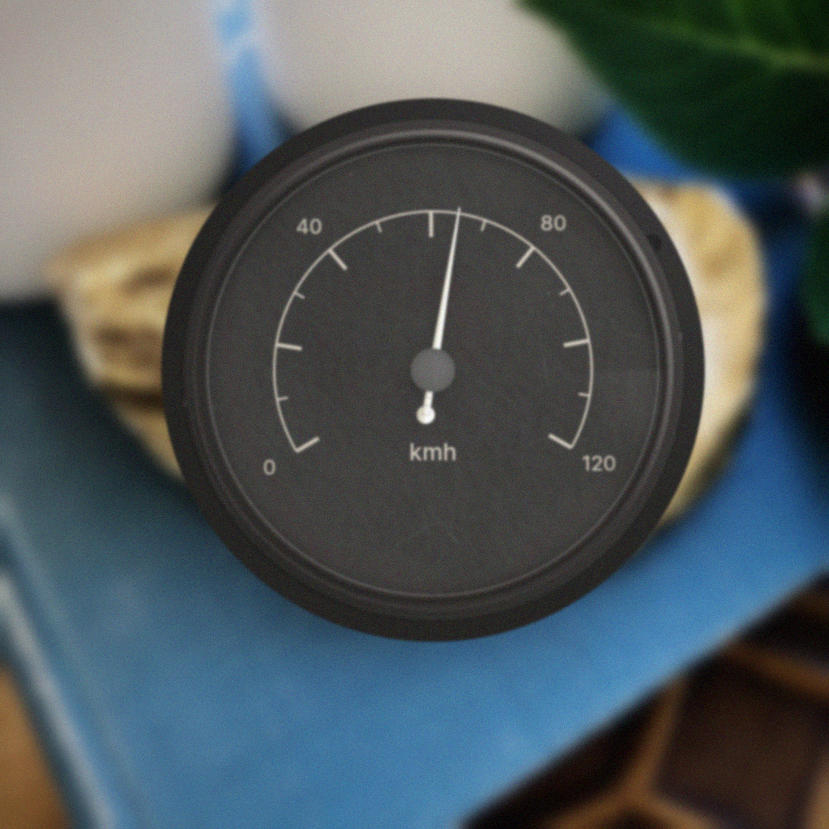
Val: 65 km/h
